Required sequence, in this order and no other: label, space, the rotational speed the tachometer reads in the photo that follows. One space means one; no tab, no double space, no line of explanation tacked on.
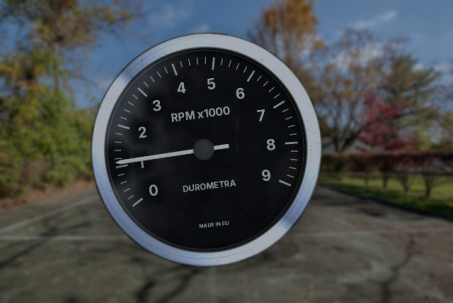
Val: 1100 rpm
